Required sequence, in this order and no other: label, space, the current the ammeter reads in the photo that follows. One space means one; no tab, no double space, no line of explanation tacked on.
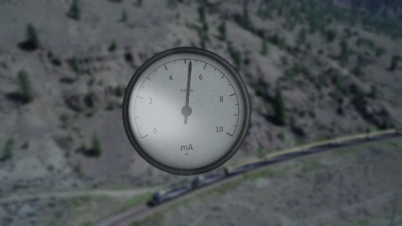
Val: 5.25 mA
